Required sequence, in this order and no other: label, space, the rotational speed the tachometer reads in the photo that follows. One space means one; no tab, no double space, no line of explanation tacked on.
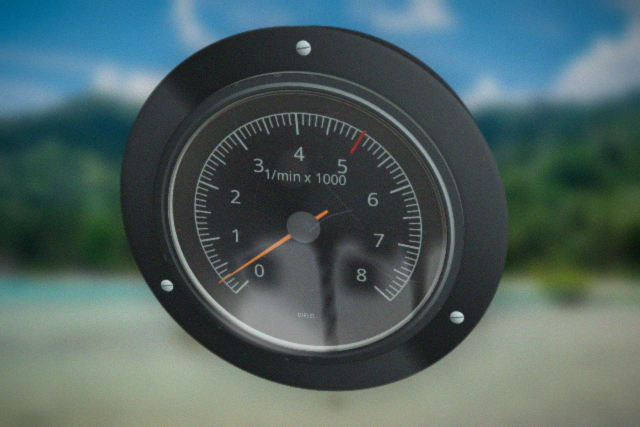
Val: 300 rpm
